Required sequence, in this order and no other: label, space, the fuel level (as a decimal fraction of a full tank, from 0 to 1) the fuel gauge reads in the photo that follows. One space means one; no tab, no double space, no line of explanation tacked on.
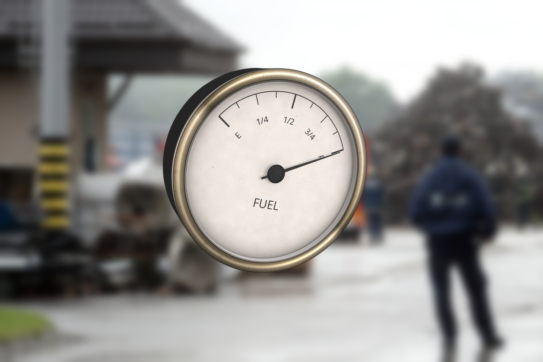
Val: 1
